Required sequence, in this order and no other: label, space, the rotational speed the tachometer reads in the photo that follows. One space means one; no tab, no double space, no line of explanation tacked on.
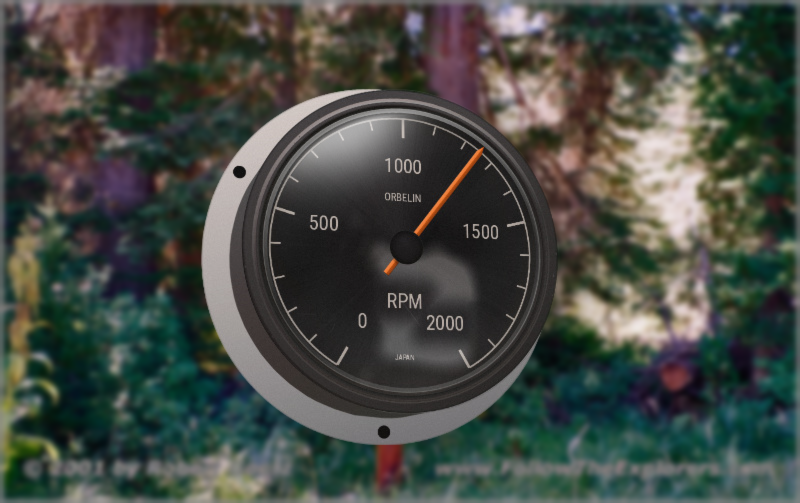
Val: 1250 rpm
